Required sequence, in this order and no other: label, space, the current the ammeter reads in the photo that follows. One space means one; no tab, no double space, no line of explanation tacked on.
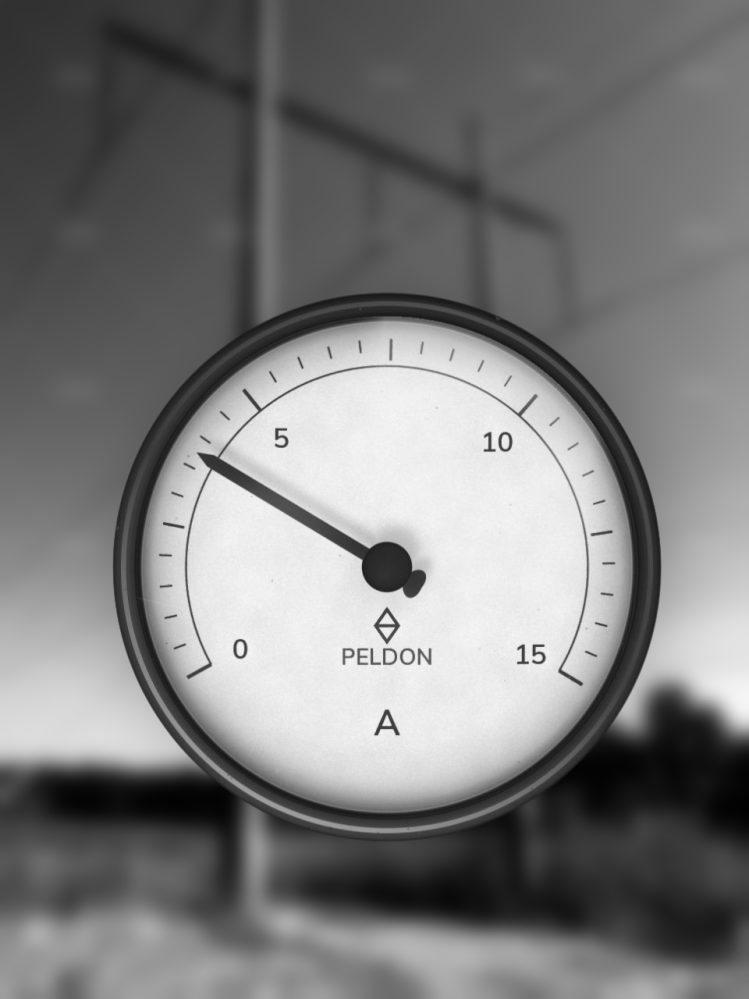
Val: 3.75 A
